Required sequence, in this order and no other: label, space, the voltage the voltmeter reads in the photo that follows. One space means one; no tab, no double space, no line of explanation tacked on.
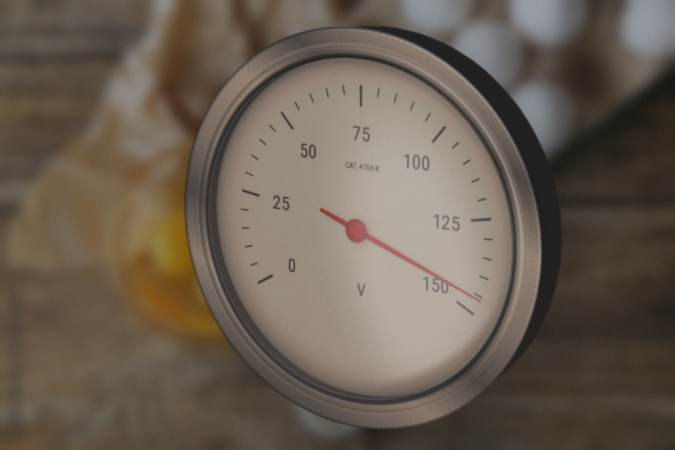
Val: 145 V
